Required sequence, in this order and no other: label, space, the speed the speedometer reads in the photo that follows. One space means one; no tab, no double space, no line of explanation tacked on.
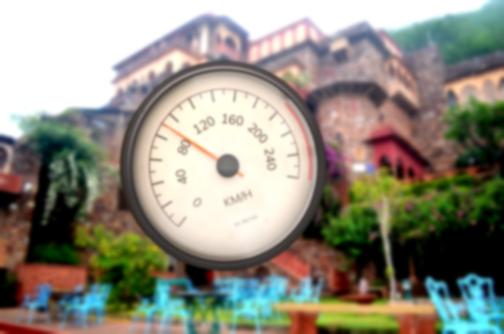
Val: 90 km/h
